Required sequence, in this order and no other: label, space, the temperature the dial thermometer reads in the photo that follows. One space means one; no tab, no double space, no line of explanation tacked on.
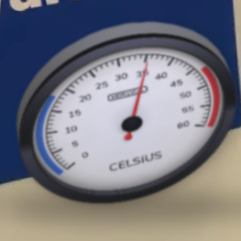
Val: 35 °C
